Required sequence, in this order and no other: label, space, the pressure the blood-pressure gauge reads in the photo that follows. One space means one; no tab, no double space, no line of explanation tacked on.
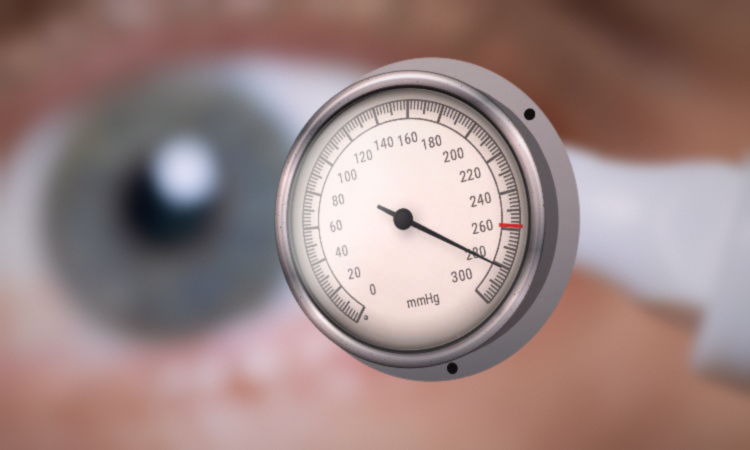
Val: 280 mmHg
